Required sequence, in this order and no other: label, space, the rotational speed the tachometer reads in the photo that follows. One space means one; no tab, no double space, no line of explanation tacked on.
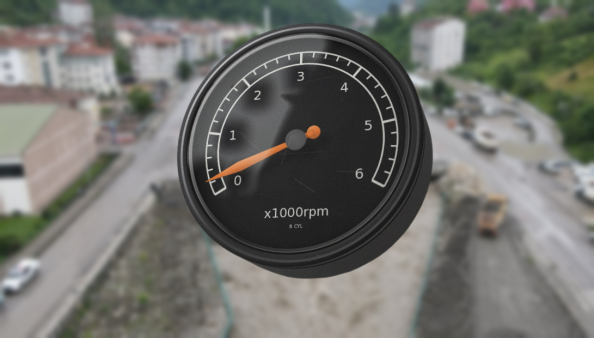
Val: 200 rpm
